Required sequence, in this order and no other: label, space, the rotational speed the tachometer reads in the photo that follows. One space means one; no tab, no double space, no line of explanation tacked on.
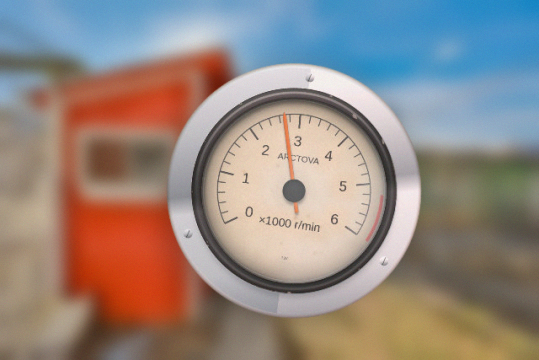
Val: 2700 rpm
